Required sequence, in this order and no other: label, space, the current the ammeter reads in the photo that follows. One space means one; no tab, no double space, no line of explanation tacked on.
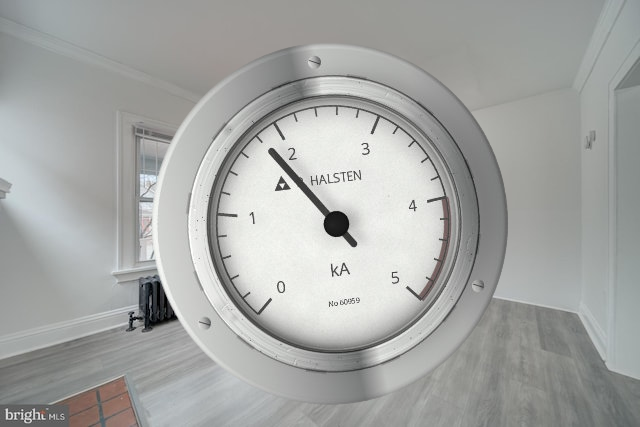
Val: 1.8 kA
